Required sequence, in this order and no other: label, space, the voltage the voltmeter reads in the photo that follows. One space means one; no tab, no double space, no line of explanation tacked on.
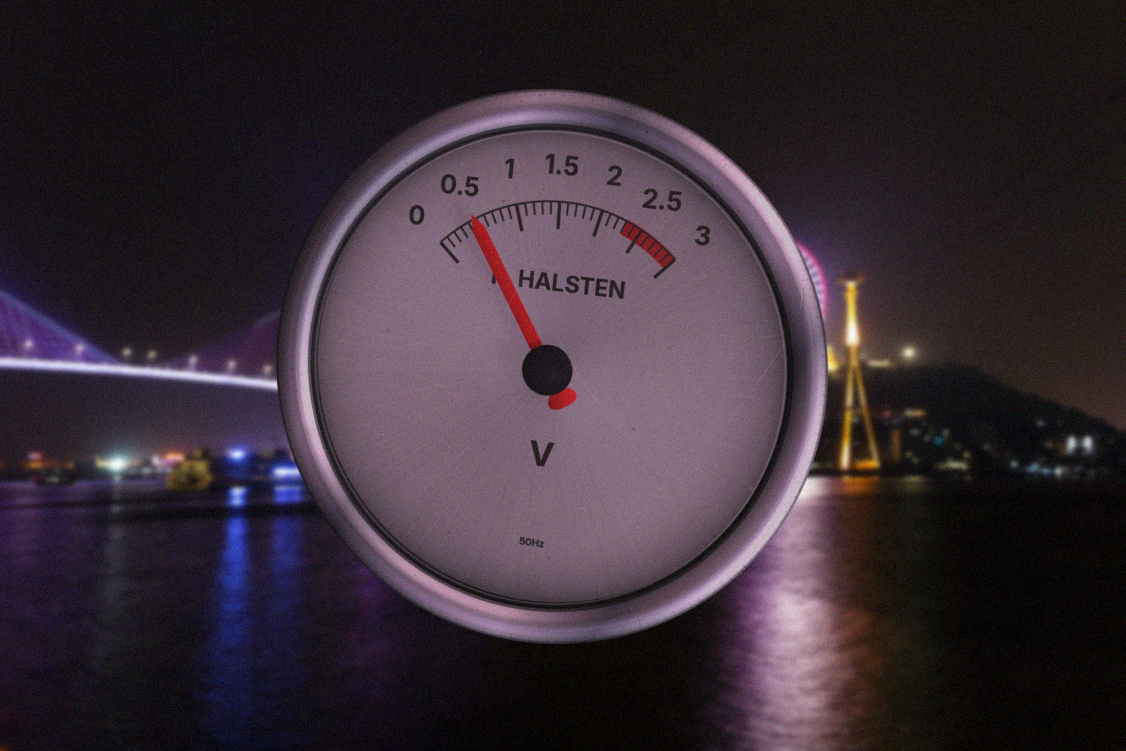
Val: 0.5 V
